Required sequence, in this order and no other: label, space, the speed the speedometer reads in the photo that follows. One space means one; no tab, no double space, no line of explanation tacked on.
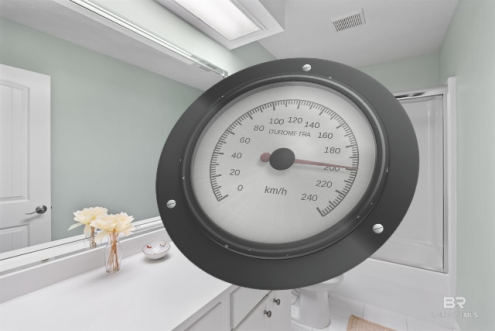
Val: 200 km/h
